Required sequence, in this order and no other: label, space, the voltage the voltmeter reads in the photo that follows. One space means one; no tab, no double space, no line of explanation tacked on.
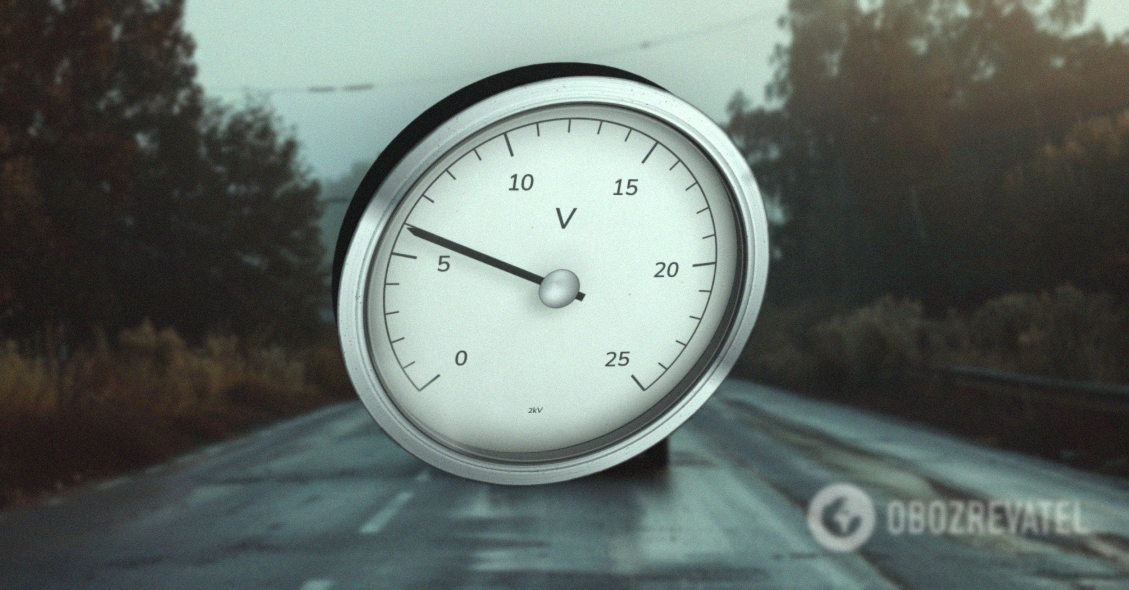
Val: 6 V
